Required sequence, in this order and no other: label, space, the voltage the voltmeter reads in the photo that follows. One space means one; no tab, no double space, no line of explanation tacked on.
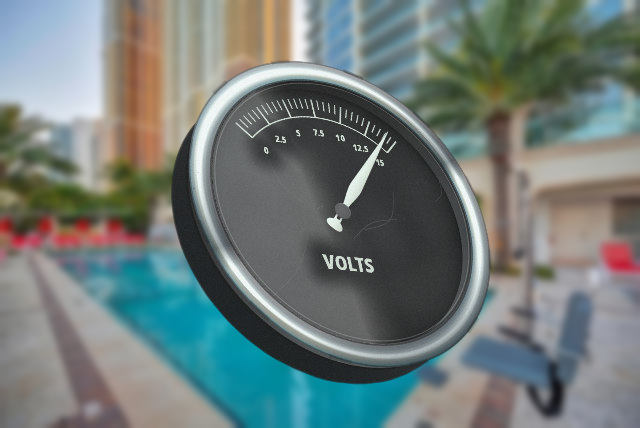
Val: 14 V
